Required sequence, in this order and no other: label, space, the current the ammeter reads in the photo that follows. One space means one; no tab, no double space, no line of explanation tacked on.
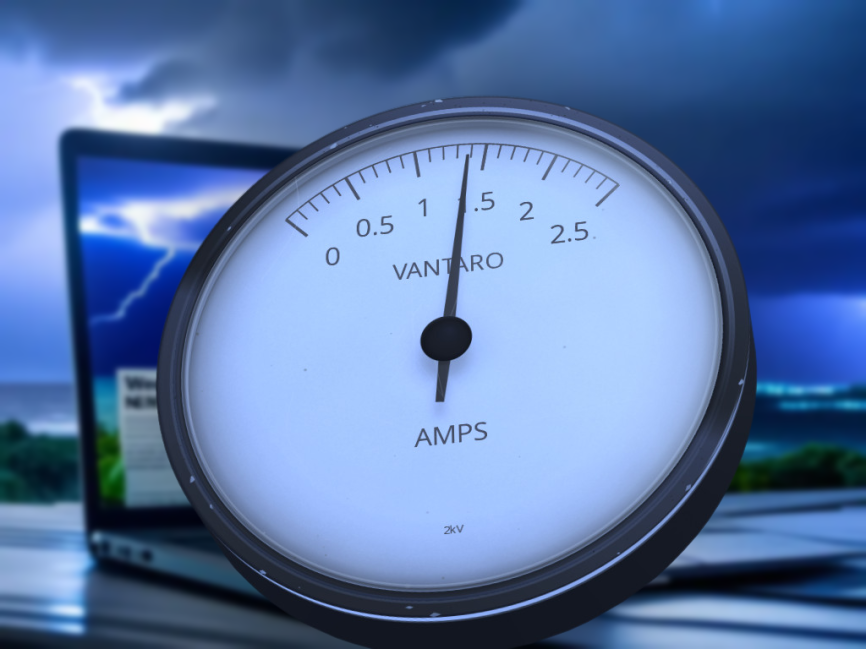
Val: 1.4 A
